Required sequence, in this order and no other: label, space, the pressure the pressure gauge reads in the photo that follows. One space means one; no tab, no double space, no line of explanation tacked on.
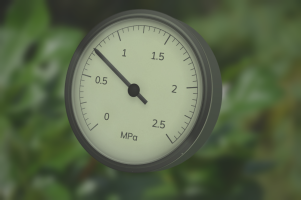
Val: 0.75 MPa
